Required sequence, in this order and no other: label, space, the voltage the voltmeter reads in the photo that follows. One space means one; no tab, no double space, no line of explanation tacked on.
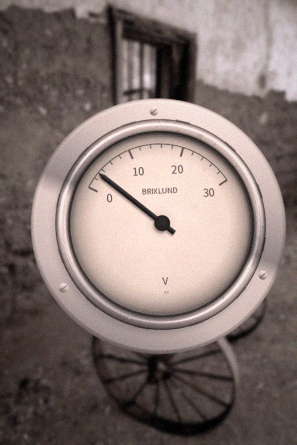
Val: 3 V
